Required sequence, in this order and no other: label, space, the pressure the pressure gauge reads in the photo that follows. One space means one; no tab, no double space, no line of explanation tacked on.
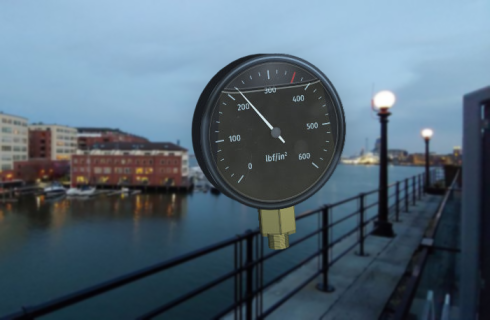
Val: 220 psi
